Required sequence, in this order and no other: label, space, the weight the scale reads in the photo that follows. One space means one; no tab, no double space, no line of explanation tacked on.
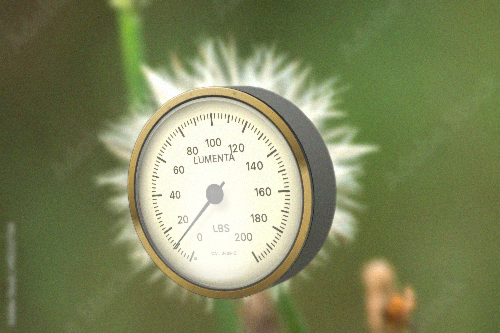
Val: 10 lb
